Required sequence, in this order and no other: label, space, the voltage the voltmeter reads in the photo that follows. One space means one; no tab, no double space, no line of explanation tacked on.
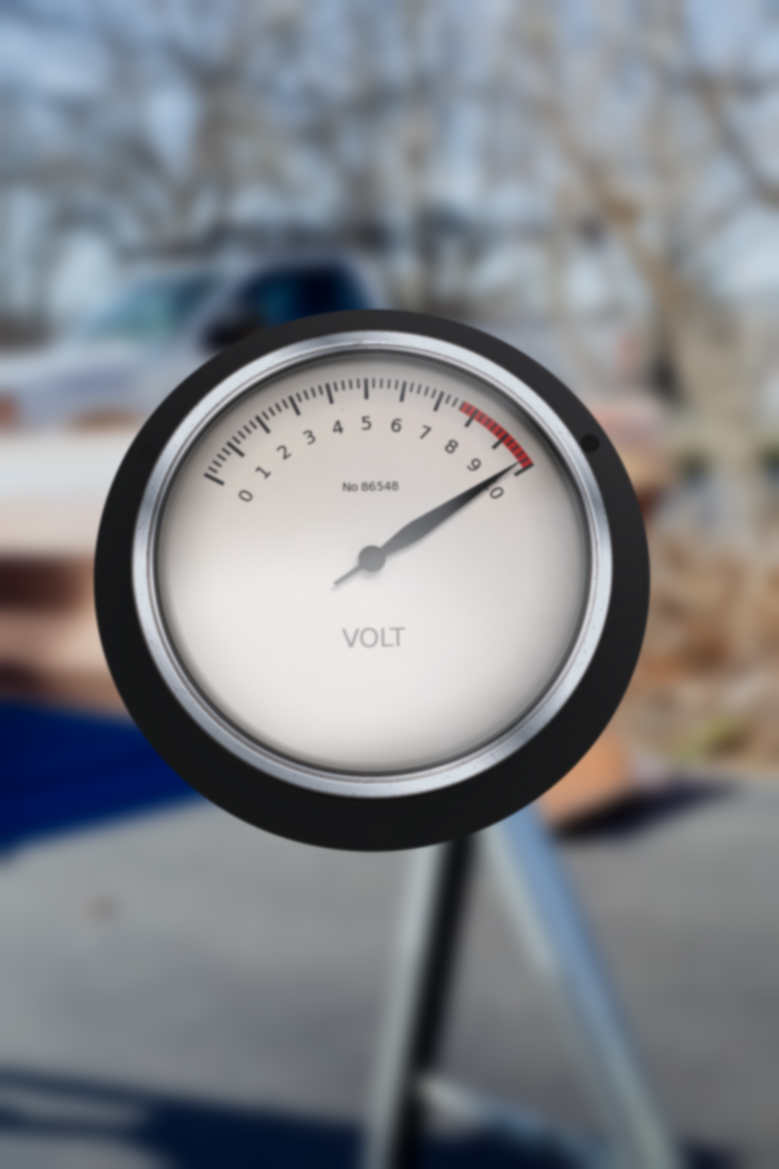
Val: 9.8 V
